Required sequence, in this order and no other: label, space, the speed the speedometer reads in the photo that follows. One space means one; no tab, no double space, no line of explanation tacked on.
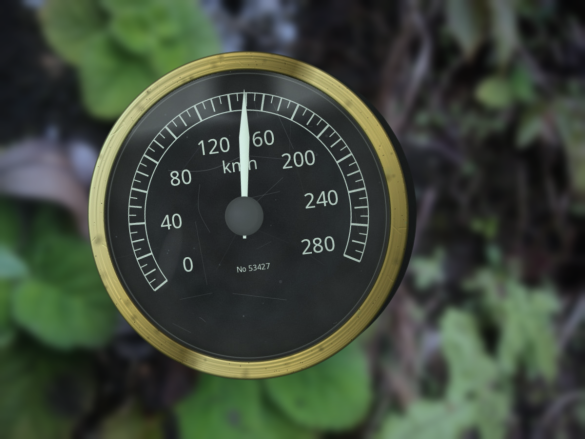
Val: 150 km/h
